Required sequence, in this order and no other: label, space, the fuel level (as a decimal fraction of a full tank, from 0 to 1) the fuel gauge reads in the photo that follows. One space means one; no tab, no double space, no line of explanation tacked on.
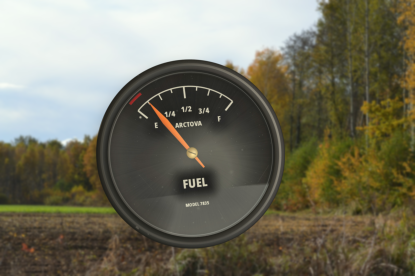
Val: 0.125
